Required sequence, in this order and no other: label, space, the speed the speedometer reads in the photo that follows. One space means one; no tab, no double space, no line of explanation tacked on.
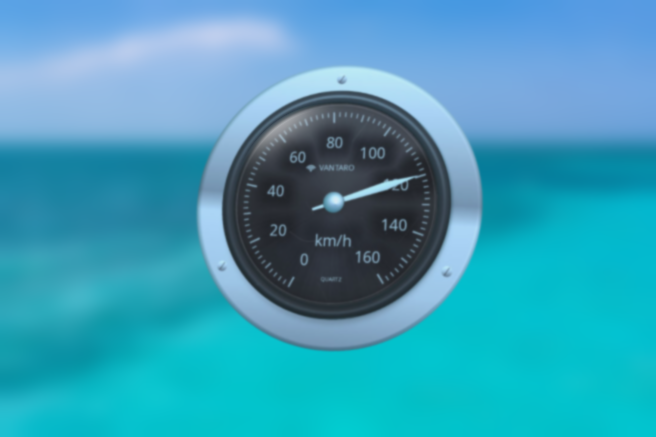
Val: 120 km/h
